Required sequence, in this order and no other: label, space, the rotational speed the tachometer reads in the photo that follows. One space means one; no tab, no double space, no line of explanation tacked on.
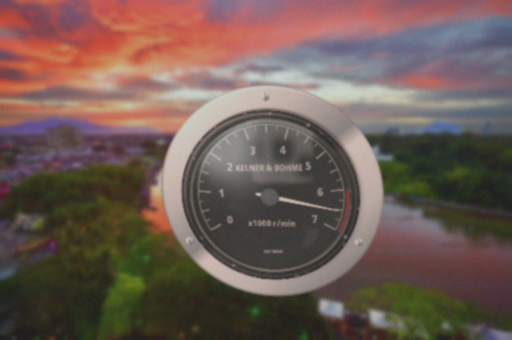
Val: 6500 rpm
